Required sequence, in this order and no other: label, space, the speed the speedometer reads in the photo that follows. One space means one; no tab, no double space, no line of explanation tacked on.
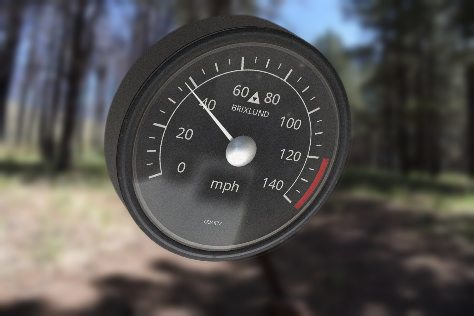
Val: 37.5 mph
